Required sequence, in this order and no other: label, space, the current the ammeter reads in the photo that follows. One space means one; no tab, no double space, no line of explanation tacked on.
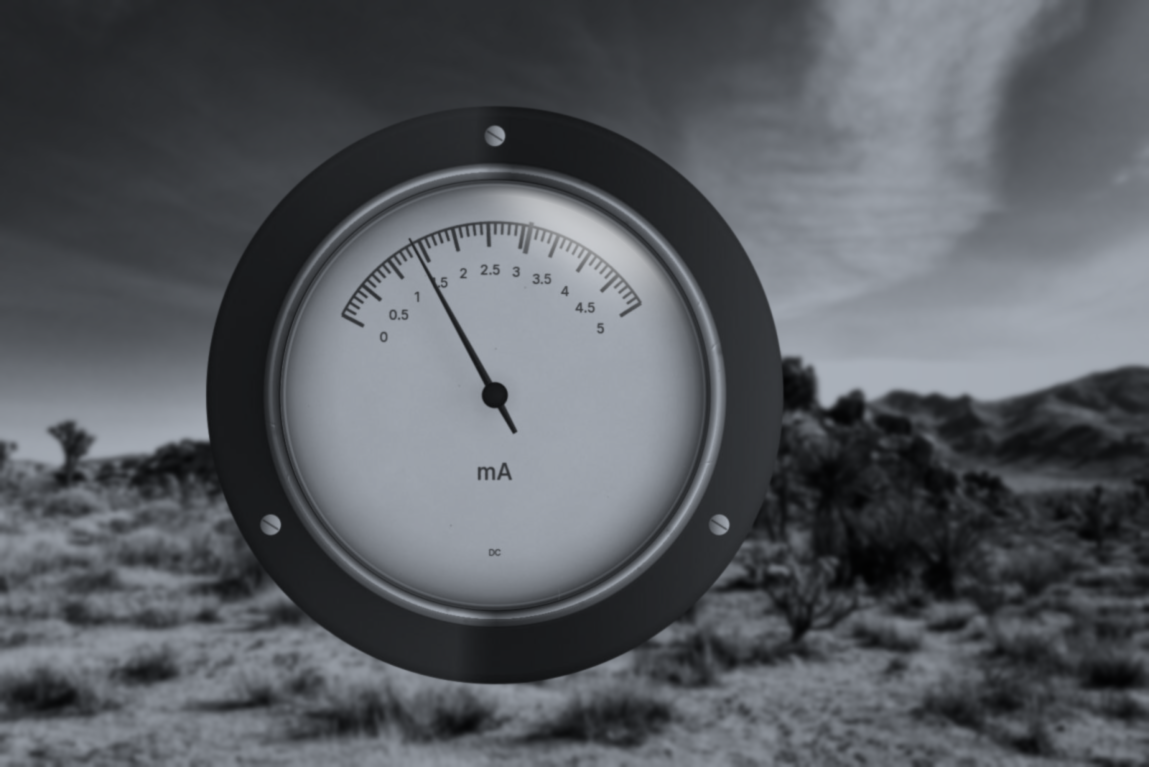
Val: 1.4 mA
